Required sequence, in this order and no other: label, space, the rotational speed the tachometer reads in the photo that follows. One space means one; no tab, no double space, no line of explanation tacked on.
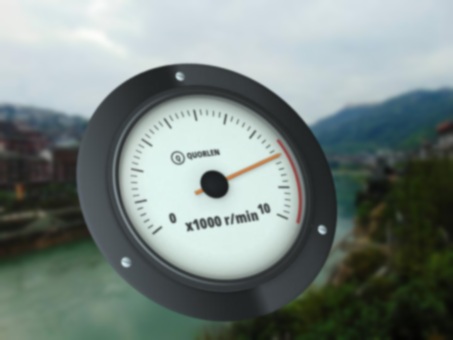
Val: 8000 rpm
